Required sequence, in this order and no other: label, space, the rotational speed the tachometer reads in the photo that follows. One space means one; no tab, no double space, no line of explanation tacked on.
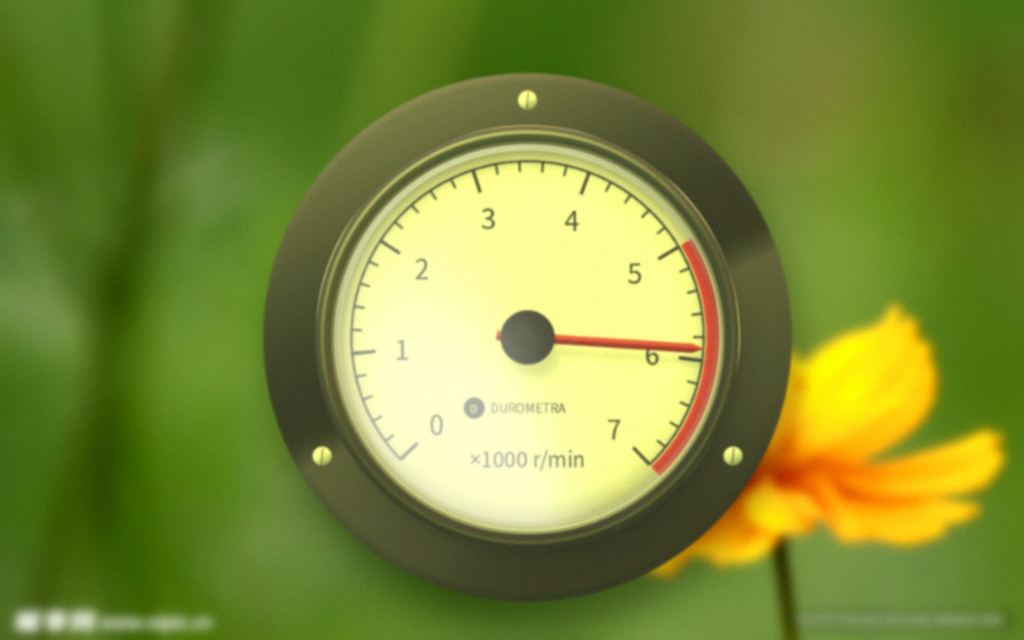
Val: 5900 rpm
